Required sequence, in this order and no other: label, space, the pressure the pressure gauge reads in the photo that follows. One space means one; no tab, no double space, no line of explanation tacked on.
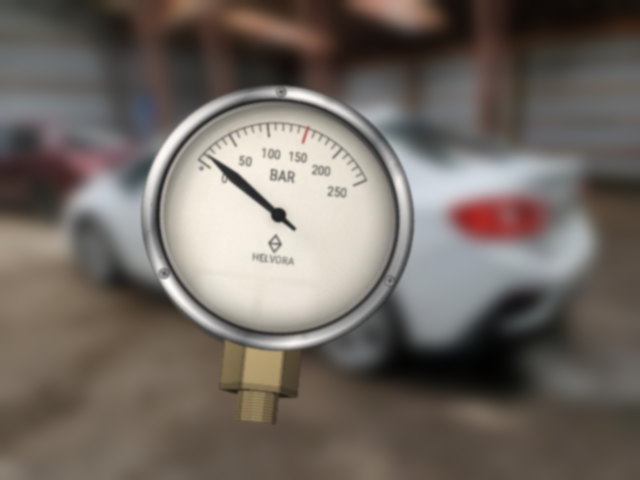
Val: 10 bar
